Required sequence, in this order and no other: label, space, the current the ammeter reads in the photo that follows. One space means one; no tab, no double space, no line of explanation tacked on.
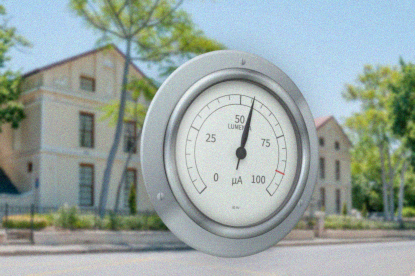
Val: 55 µA
